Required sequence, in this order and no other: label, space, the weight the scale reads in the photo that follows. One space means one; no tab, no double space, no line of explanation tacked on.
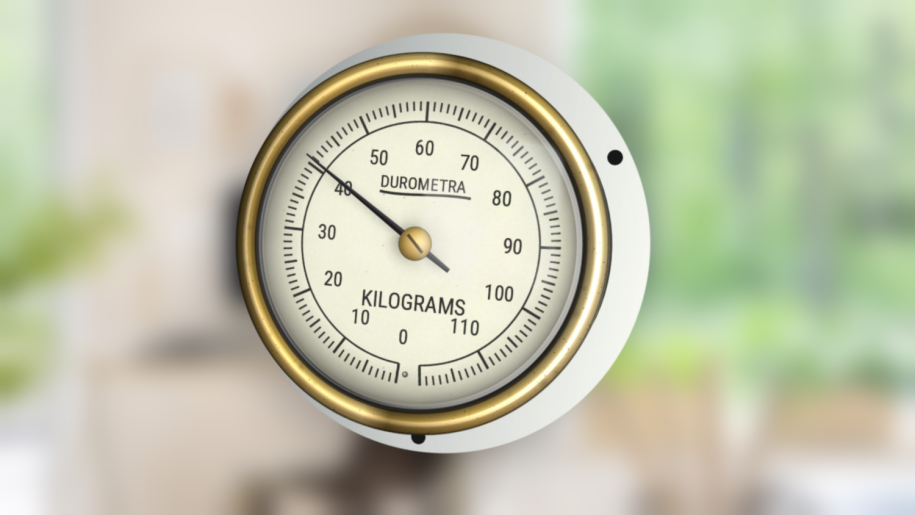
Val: 41 kg
